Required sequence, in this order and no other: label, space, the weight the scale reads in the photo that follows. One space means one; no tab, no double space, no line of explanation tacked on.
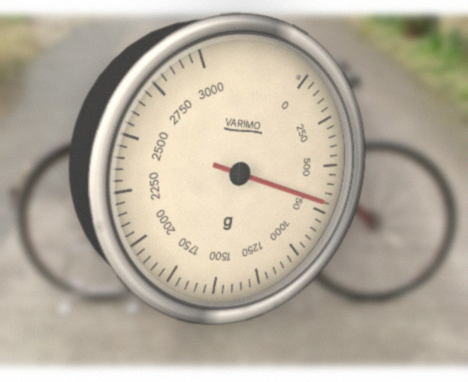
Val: 700 g
